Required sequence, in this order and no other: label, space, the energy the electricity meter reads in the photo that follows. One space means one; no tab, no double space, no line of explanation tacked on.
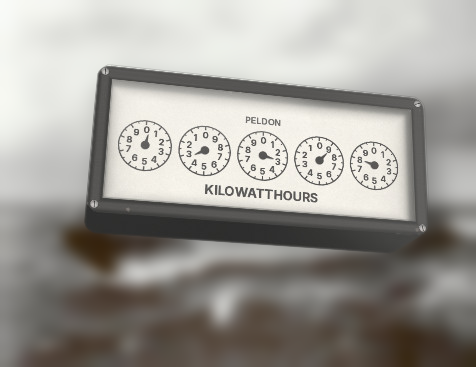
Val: 3288 kWh
